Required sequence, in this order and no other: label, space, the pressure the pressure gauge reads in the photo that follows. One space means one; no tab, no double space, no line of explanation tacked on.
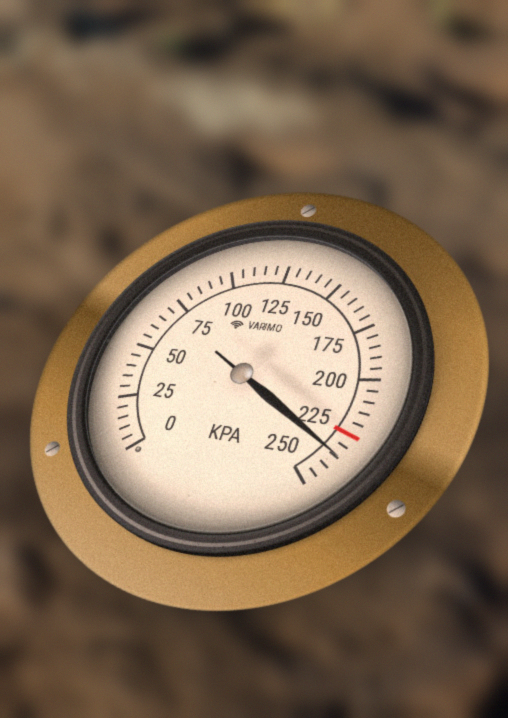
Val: 235 kPa
